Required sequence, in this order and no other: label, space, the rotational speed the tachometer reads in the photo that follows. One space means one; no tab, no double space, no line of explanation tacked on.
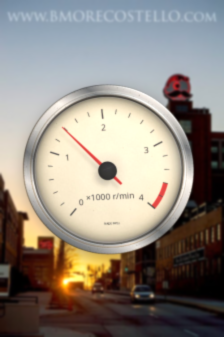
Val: 1400 rpm
